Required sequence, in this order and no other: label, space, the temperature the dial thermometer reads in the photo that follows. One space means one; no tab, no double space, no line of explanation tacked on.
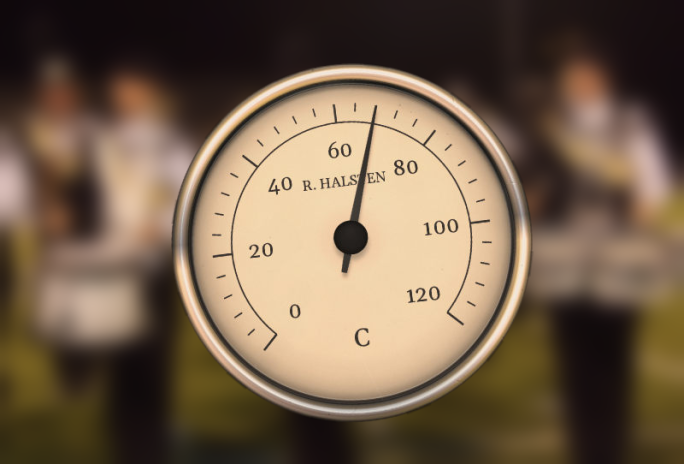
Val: 68 °C
